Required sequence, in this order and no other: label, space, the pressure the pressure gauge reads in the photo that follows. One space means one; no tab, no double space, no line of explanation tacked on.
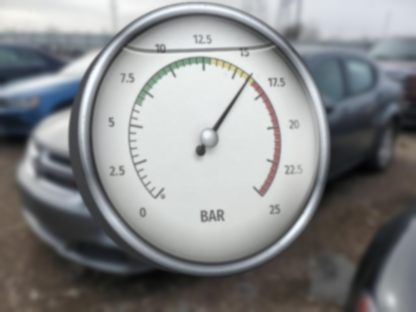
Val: 16 bar
